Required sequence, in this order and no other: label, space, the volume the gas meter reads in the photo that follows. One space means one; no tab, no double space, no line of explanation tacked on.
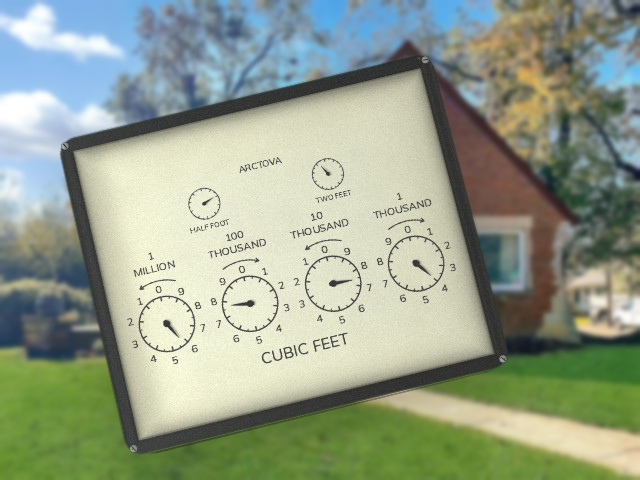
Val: 577400 ft³
